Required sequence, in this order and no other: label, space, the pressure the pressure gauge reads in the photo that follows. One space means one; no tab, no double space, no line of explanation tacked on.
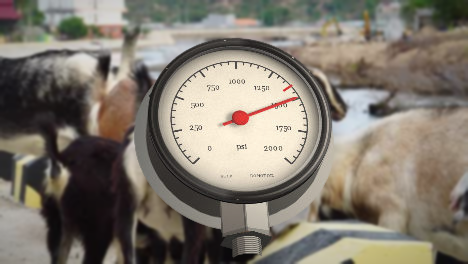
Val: 1500 psi
